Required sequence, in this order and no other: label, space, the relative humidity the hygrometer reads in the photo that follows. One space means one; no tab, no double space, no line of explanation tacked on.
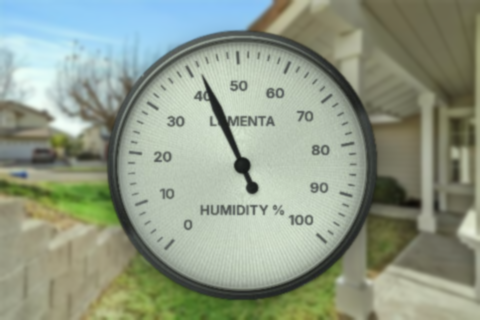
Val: 42 %
